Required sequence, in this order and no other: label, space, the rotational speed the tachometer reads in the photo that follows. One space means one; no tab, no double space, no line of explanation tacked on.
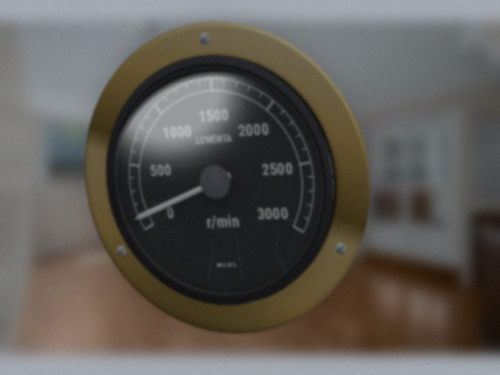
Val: 100 rpm
